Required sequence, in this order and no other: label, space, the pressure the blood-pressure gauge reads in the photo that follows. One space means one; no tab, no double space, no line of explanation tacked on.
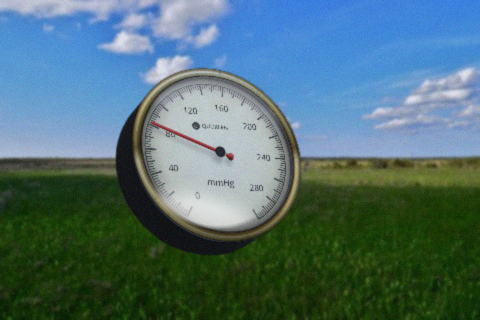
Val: 80 mmHg
